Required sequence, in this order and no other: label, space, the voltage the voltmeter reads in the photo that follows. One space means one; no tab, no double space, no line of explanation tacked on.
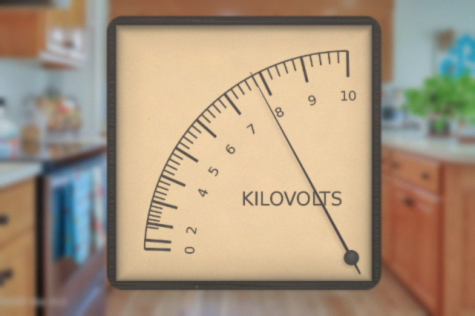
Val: 7.8 kV
